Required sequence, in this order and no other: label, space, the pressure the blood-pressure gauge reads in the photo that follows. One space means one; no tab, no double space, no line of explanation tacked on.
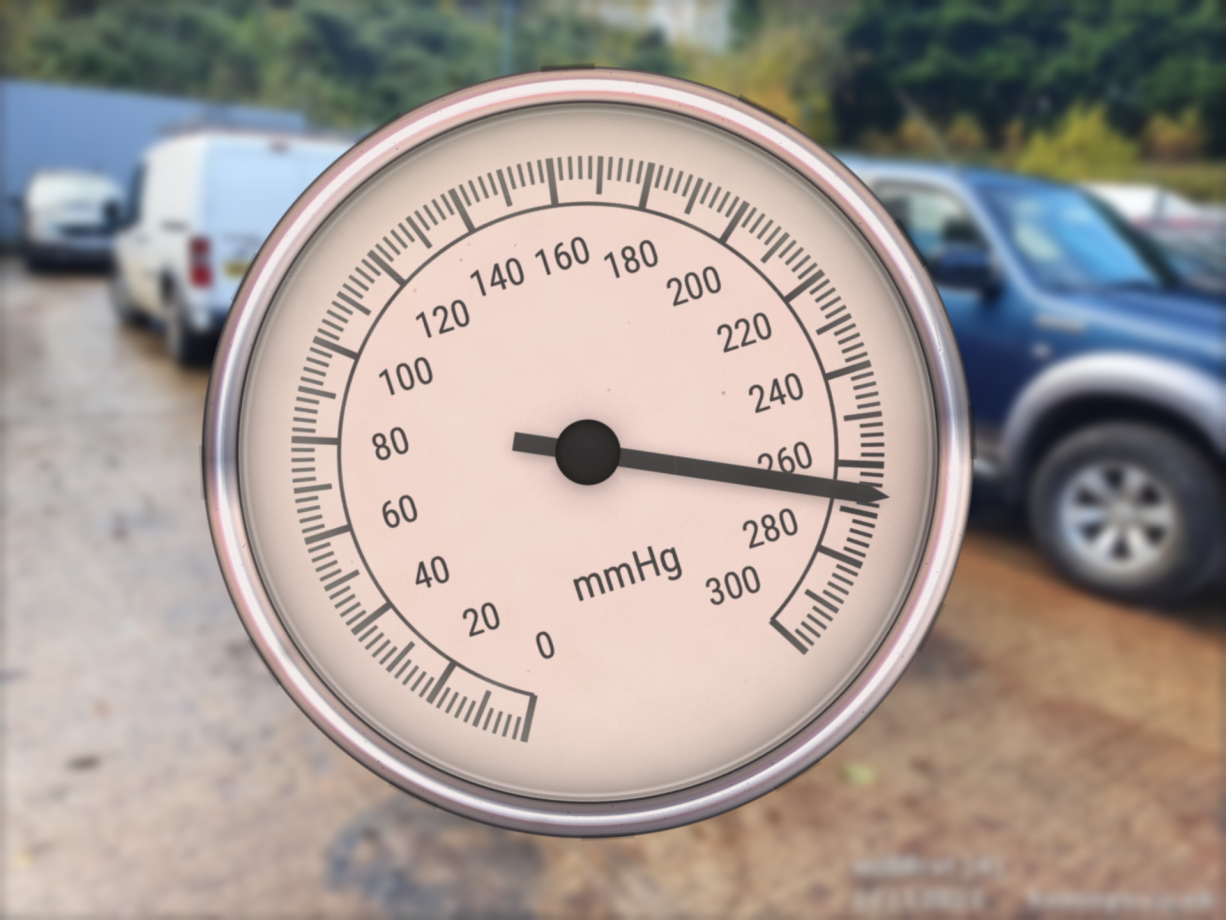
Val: 266 mmHg
